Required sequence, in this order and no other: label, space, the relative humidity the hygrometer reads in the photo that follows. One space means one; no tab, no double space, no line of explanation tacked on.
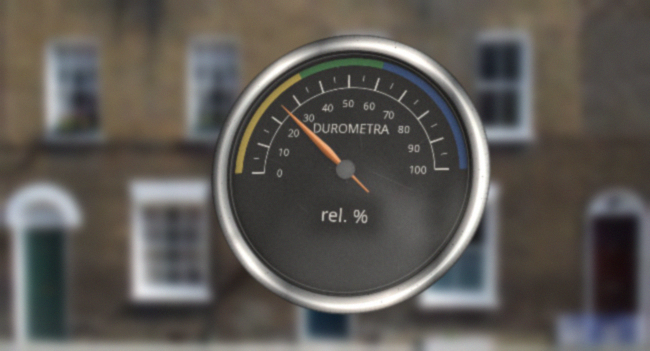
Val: 25 %
